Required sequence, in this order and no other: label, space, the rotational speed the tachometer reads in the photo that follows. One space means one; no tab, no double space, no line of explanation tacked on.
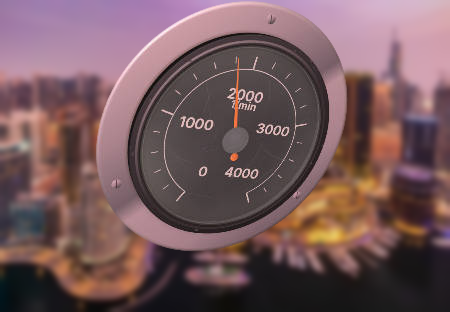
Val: 1800 rpm
